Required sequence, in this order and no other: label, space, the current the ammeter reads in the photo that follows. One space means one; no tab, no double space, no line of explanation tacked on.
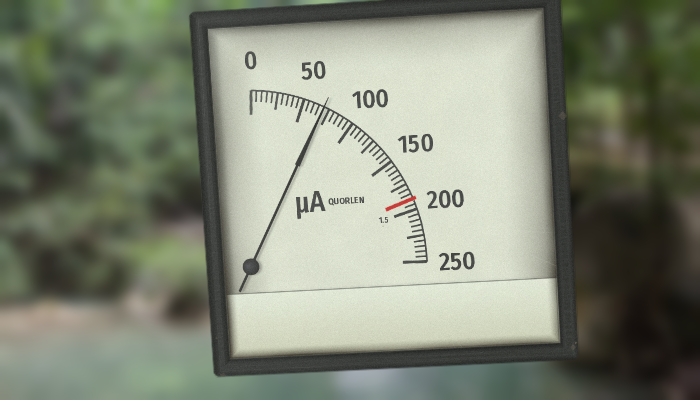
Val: 70 µA
